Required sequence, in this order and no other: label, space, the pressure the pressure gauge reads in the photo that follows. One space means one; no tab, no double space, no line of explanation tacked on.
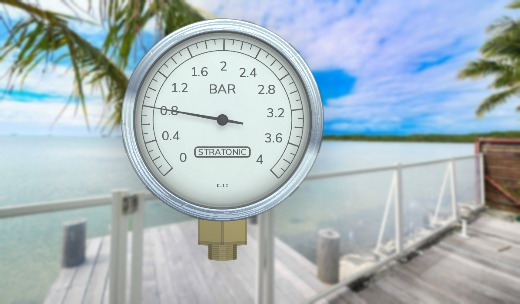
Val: 0.8 bar
